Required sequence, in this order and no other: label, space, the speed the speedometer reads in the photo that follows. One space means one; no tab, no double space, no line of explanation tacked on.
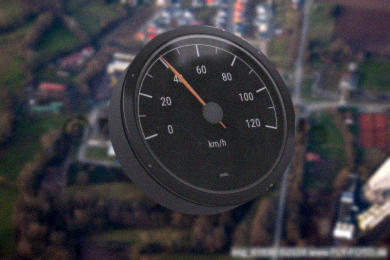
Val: 40 km/h
